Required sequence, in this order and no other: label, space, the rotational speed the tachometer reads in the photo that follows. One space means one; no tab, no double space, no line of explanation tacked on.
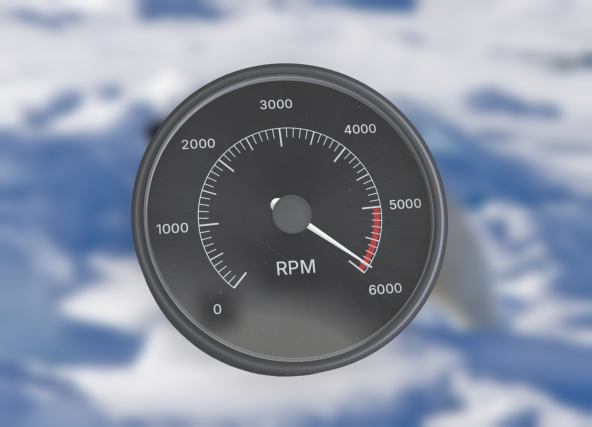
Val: 5900 rpm
